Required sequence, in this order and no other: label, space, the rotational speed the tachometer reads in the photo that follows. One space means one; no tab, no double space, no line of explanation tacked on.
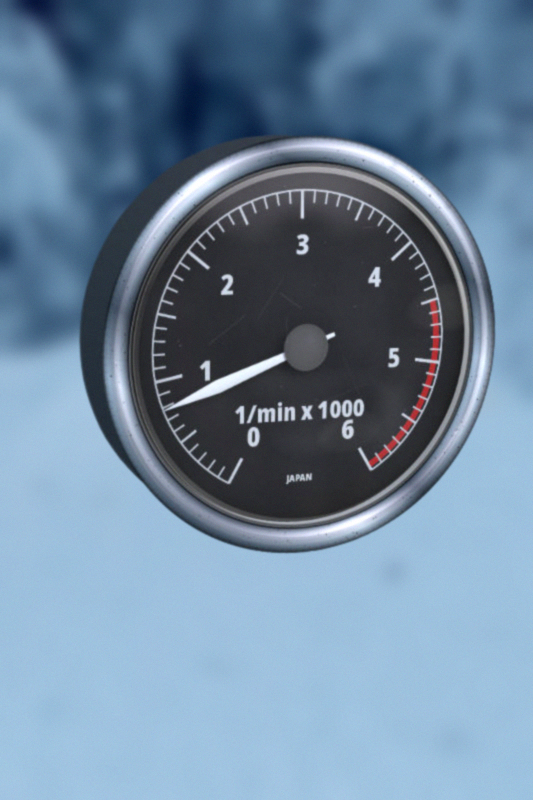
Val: 800 rpm
